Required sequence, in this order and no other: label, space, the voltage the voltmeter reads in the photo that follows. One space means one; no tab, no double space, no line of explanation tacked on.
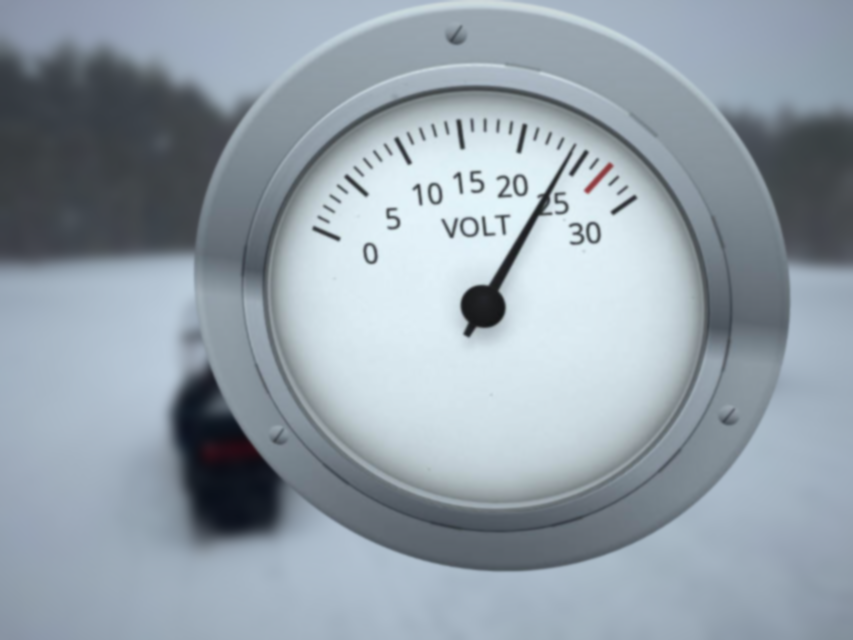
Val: 24 V
